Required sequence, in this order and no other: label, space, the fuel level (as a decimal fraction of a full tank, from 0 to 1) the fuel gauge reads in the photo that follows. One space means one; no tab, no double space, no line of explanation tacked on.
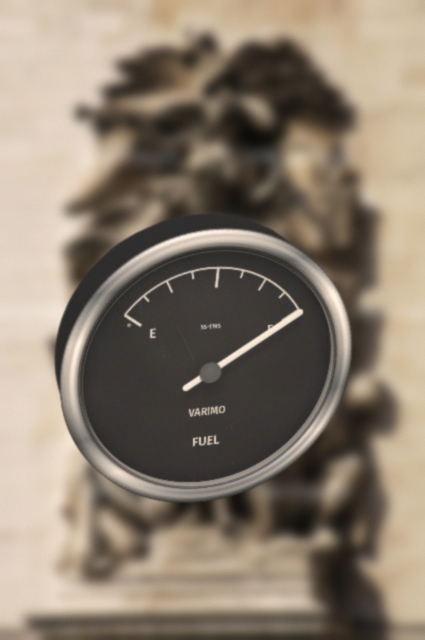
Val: 1
